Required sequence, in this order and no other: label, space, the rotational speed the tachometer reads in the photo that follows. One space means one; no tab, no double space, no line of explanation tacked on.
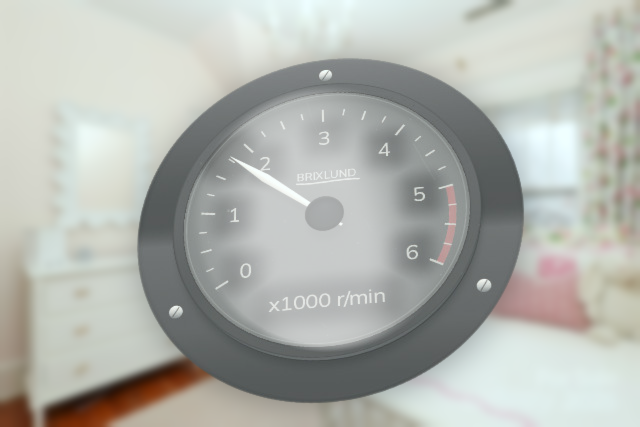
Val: 1750 rpm
